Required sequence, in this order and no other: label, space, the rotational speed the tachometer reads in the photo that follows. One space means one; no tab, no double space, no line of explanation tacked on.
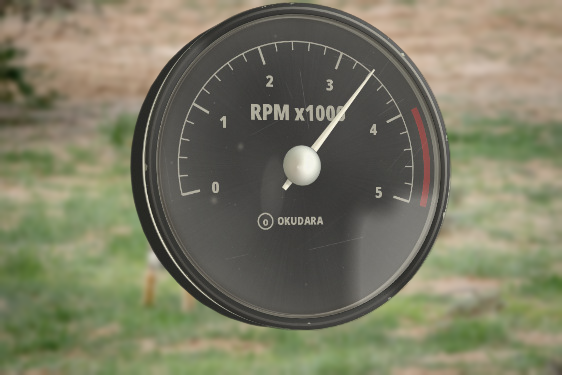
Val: 3400 rpm
